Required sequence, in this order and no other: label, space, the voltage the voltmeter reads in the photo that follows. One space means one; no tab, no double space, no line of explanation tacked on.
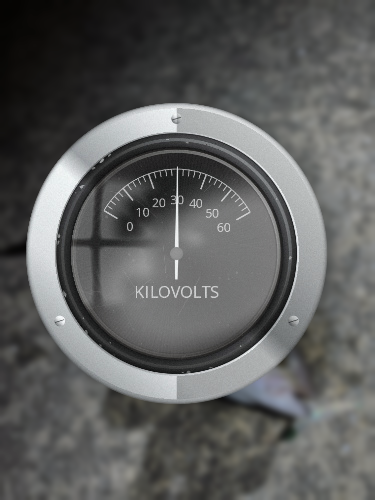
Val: 30 kV
